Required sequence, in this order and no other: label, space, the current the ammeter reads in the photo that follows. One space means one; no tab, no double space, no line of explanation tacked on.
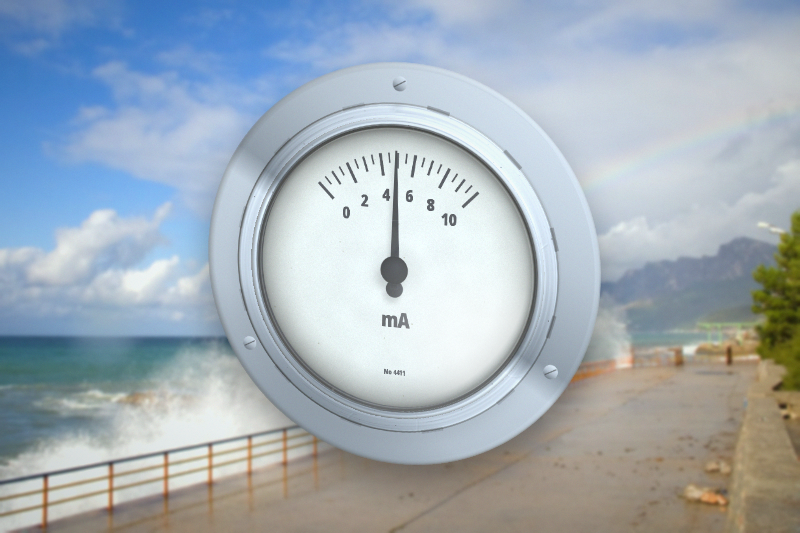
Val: 5 mA
